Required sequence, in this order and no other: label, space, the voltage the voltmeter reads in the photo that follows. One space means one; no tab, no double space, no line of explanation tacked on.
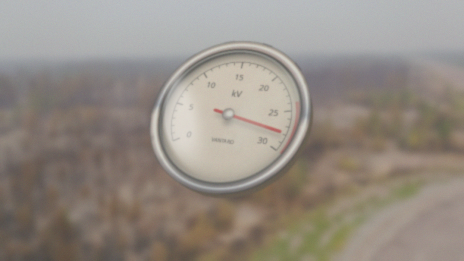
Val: 28 kV
